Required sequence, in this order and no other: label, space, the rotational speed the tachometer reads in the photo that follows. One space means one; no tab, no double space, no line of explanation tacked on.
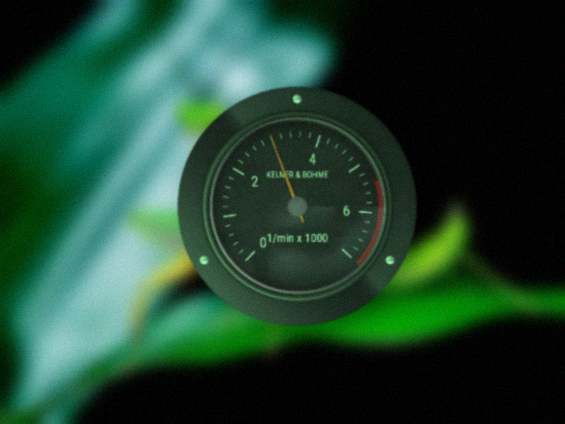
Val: 3000 rpm
